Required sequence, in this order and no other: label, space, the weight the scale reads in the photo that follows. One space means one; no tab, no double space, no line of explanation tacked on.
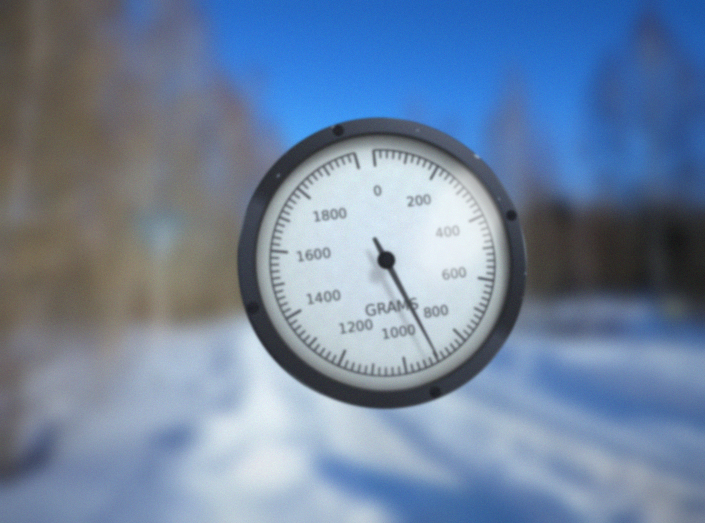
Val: 900 g
